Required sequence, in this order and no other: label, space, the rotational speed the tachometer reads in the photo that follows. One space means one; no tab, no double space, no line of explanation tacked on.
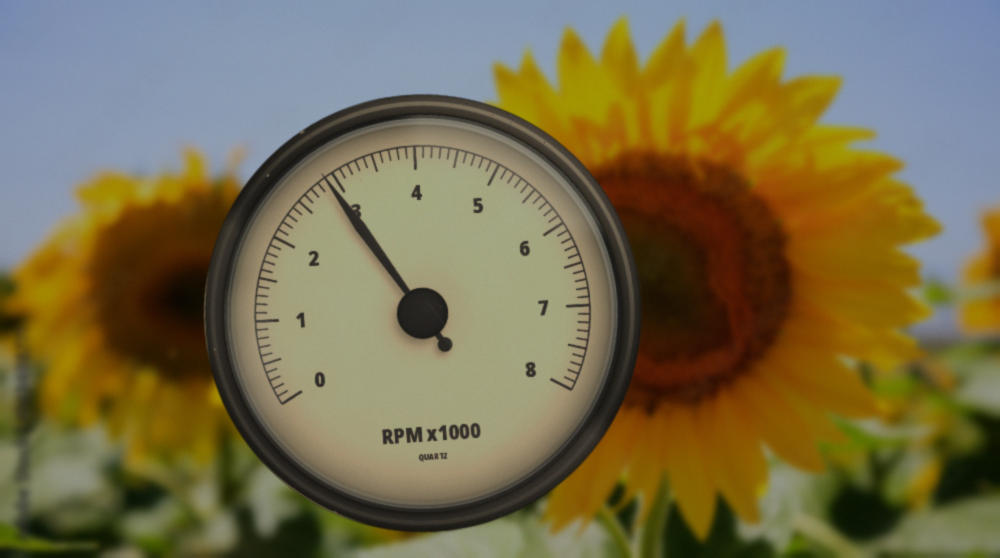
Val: 2900 rpm
